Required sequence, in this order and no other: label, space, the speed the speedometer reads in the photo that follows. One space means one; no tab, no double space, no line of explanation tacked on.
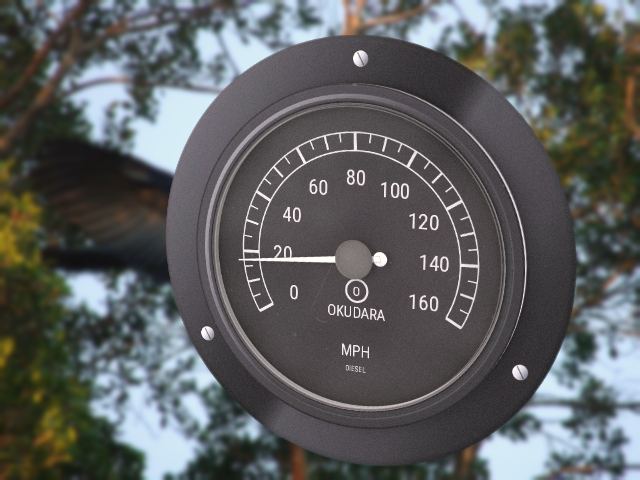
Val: 17.5 mph
